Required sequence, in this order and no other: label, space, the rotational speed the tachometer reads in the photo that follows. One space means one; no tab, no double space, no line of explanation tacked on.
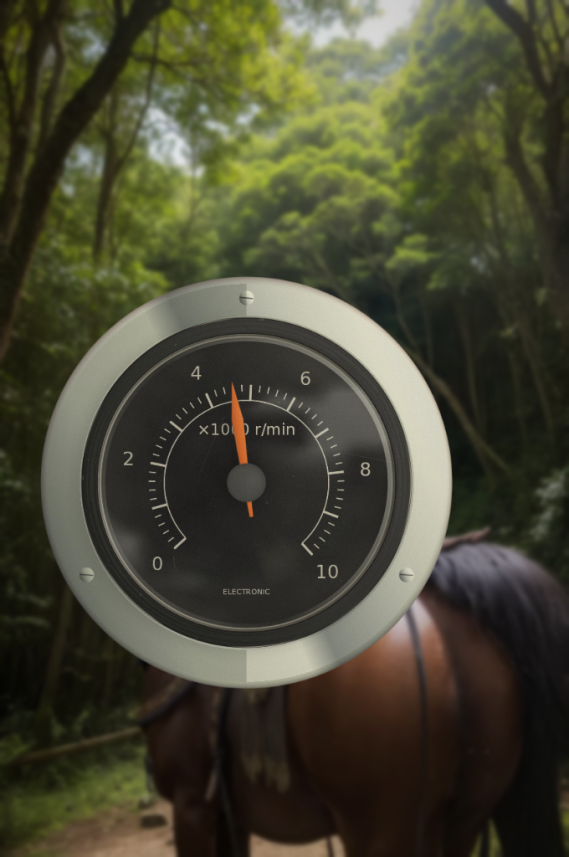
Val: 4600 rpm
